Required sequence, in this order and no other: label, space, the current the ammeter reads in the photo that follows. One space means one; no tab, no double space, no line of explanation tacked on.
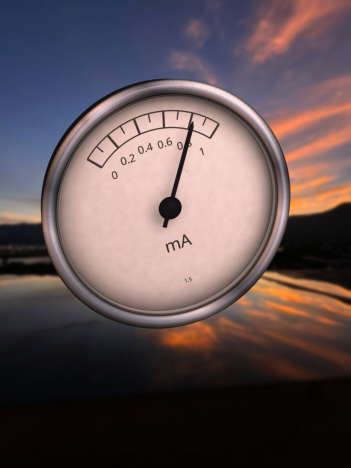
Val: 0.8 mA
